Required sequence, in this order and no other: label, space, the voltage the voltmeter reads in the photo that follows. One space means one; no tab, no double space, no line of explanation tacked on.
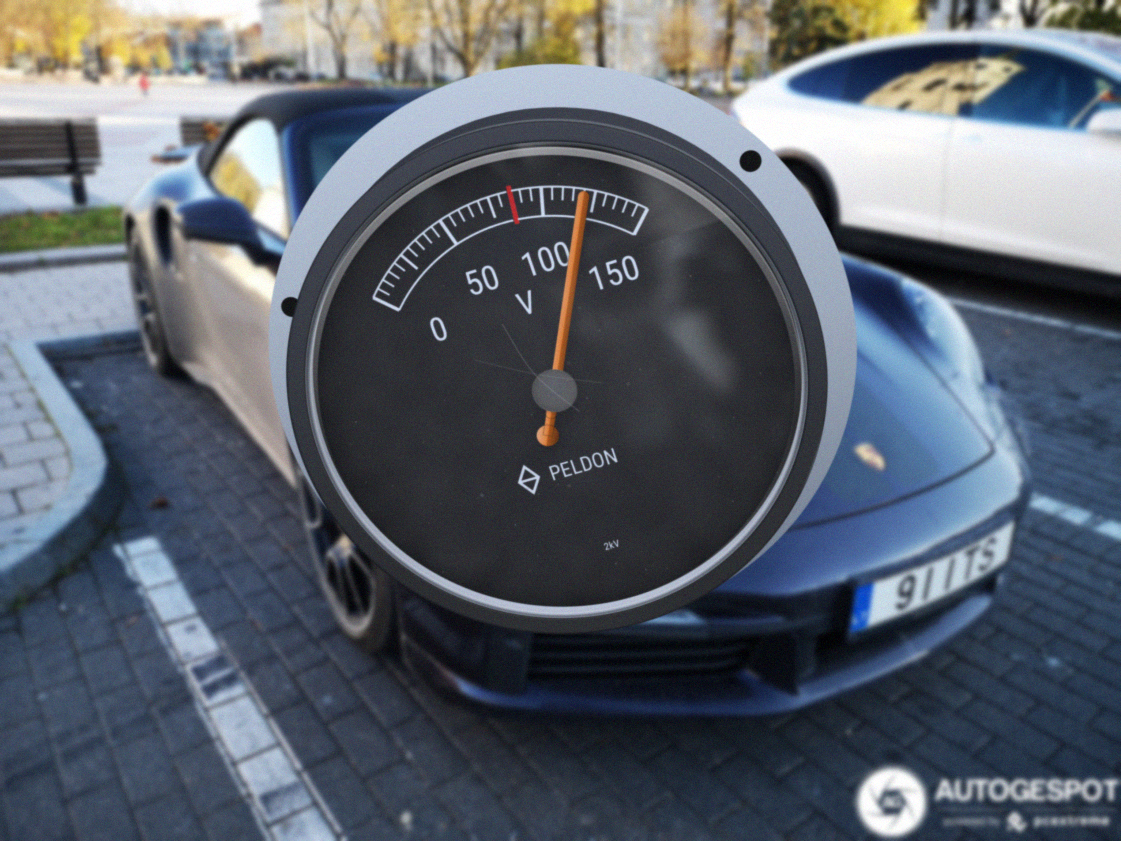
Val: 120 V
